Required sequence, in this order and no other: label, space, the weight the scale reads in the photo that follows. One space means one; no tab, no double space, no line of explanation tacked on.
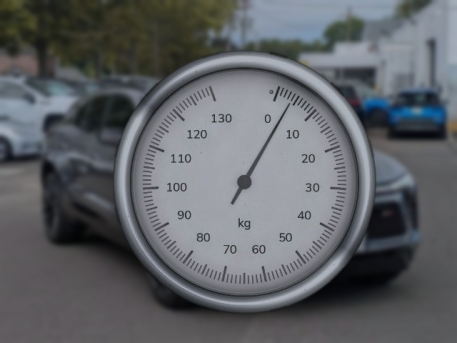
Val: 4 kg
